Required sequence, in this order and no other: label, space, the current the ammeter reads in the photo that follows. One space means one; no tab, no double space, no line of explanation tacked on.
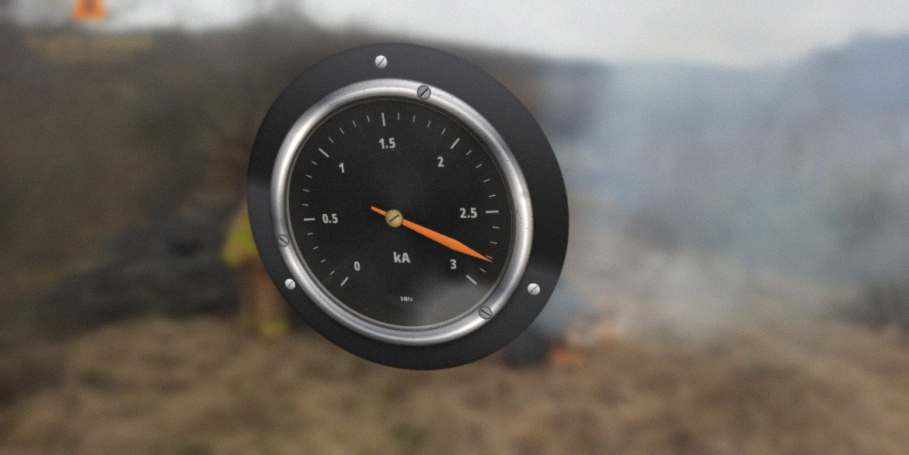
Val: 2.8 kA
